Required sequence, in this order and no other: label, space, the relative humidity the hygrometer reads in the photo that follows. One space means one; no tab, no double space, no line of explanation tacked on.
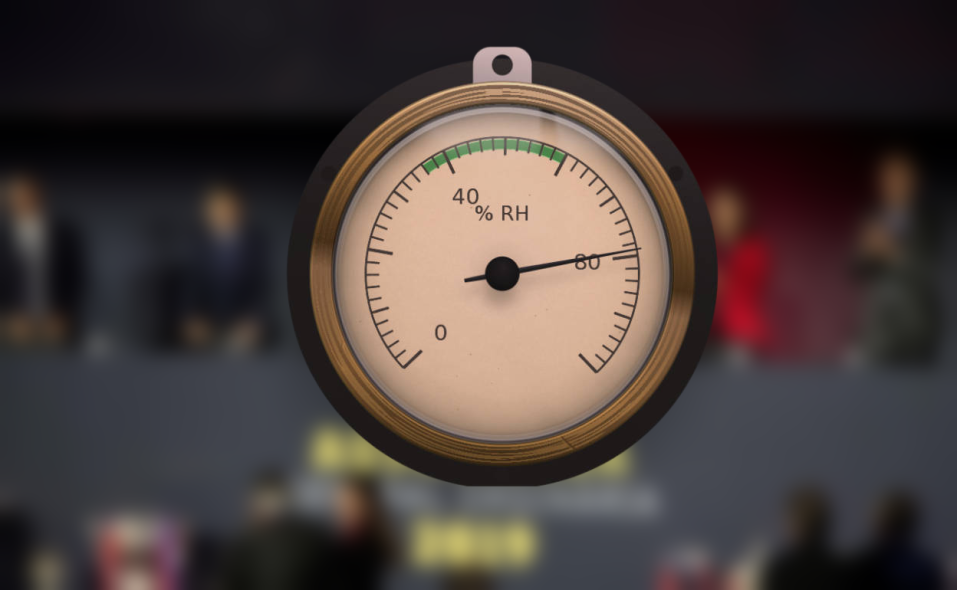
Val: 79 %
